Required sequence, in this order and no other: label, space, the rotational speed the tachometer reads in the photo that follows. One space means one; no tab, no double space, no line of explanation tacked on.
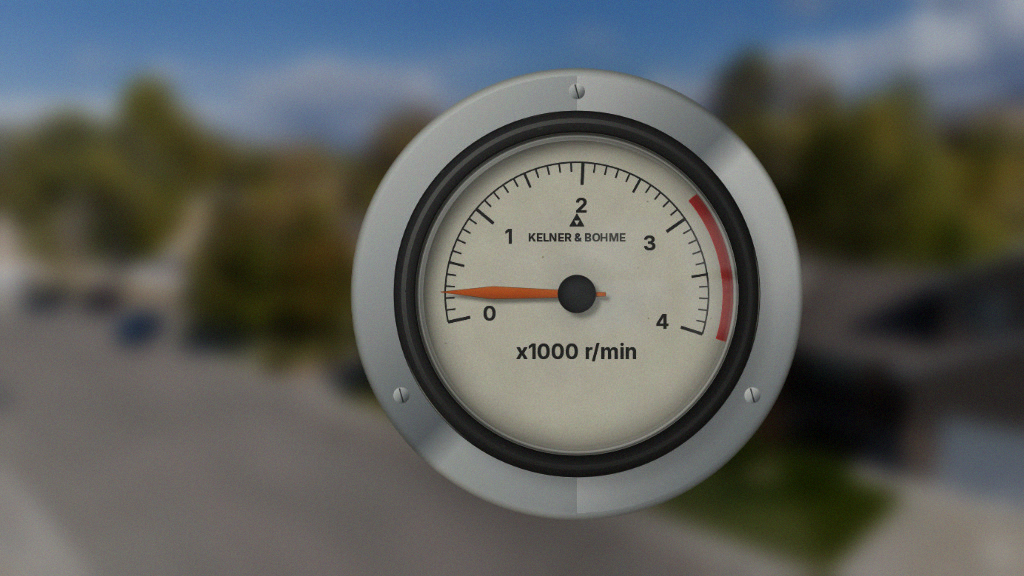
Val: 250 rpm
